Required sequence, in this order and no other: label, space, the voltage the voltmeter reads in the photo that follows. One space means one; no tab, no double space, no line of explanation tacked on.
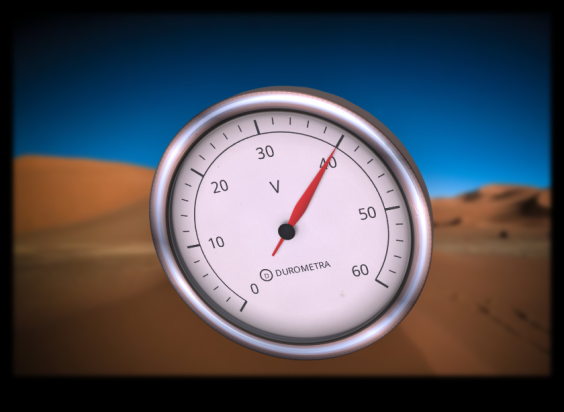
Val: 40 V
